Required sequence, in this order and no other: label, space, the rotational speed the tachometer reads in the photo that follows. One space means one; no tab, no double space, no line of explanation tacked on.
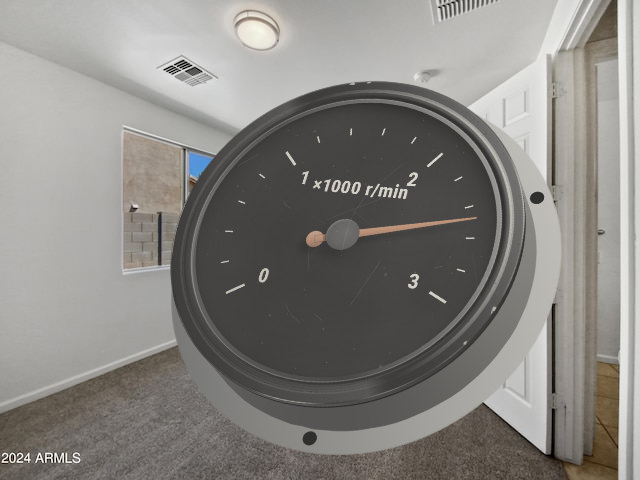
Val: 2500 rpm
